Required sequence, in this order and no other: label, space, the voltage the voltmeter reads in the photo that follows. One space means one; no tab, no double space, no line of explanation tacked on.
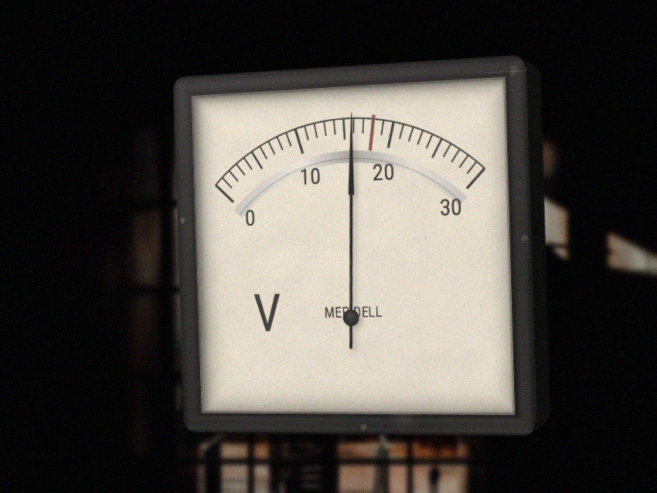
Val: 16 V
